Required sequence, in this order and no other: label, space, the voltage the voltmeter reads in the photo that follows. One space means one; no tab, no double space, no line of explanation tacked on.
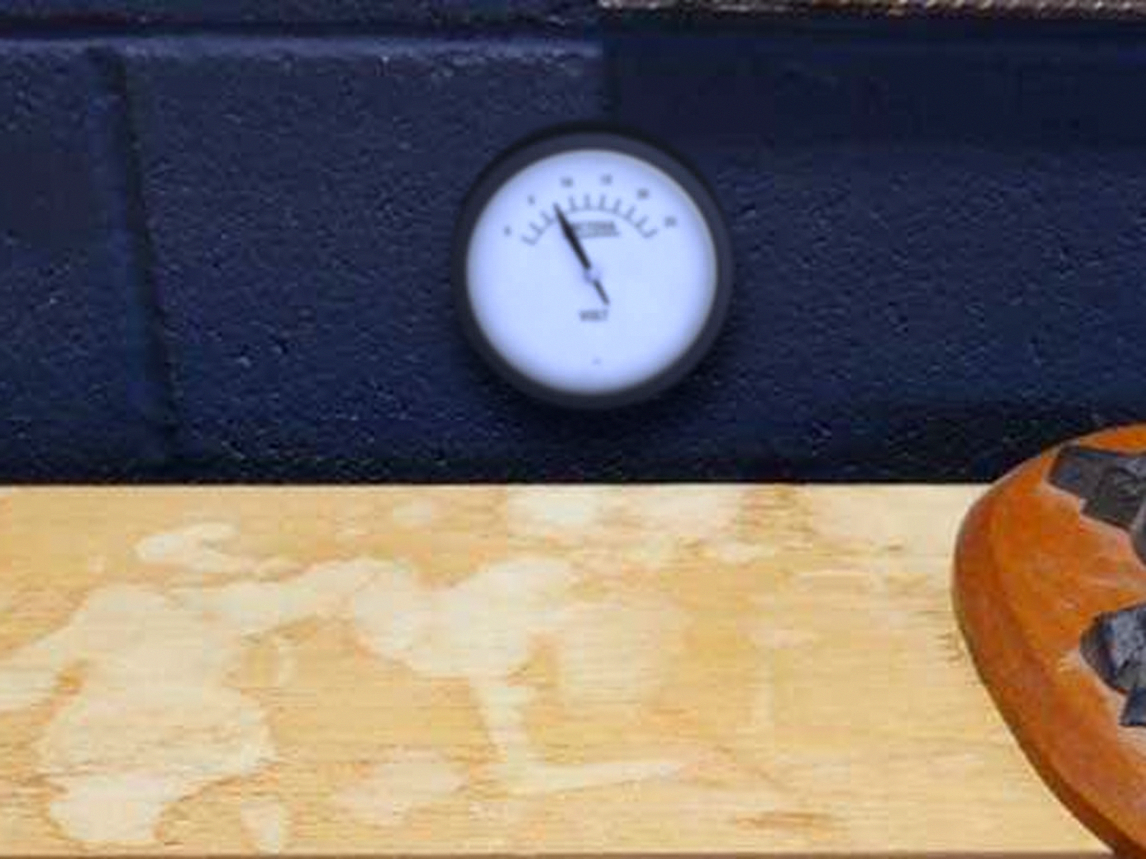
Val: 7.5 V
